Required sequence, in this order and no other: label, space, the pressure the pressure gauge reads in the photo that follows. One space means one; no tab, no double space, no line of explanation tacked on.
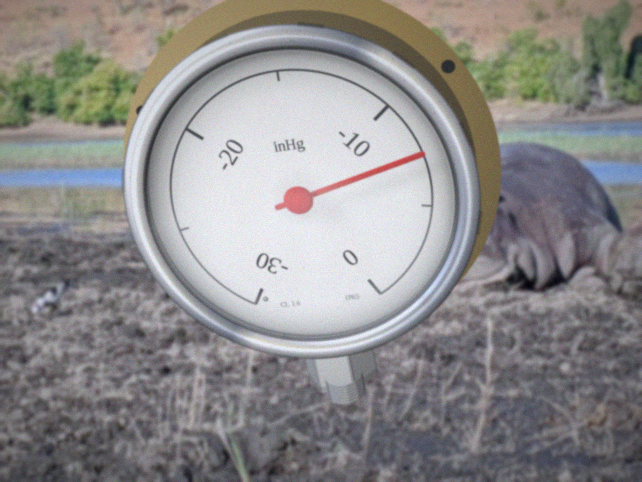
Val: -7.5 inHg
